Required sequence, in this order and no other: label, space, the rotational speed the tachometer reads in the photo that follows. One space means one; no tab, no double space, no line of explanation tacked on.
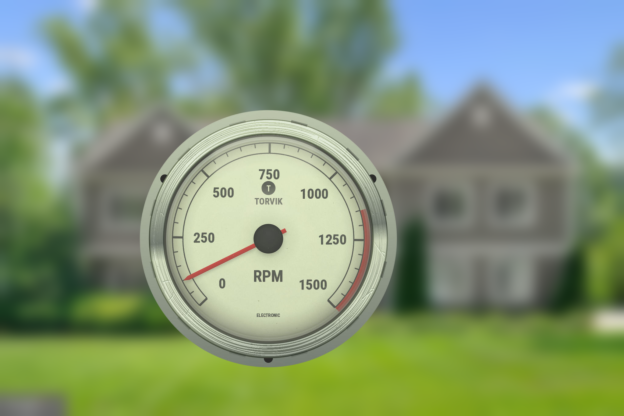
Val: 100 rpm
